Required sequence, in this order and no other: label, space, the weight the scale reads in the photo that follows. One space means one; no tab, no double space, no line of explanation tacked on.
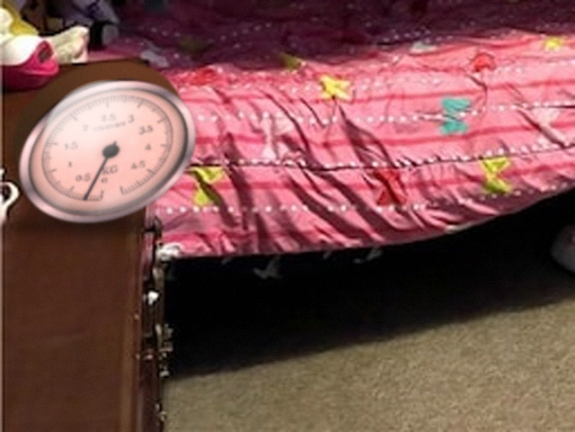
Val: 0.25 kg
